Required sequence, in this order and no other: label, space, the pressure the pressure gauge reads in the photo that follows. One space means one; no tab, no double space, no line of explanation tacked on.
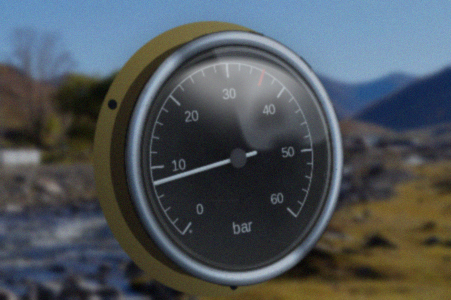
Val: 8 bar
